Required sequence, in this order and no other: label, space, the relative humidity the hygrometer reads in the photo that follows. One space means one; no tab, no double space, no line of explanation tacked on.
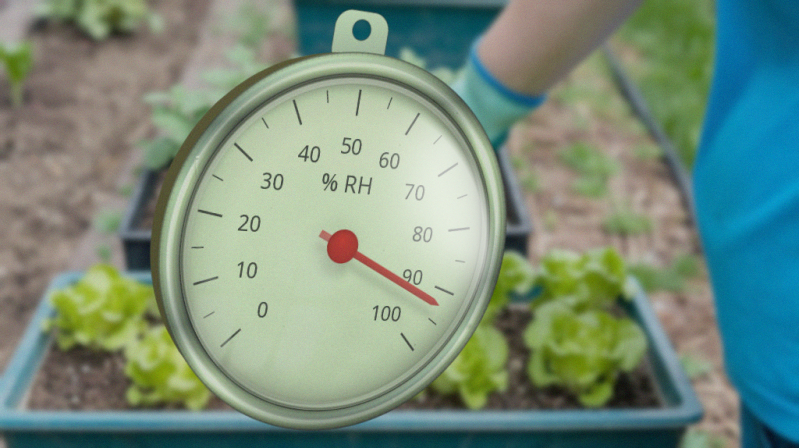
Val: 92.5 %
